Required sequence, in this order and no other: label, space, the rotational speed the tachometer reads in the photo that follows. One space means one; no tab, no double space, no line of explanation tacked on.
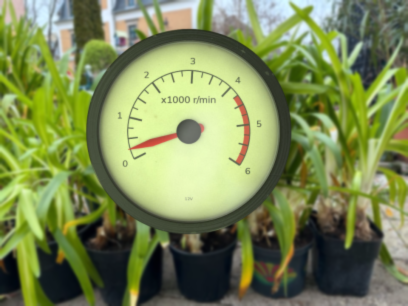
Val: 250 rpm
